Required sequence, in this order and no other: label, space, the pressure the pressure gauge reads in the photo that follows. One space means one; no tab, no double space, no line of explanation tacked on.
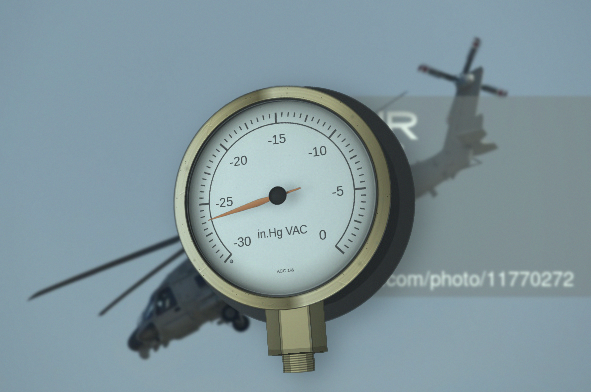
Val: -26.5 inHg
